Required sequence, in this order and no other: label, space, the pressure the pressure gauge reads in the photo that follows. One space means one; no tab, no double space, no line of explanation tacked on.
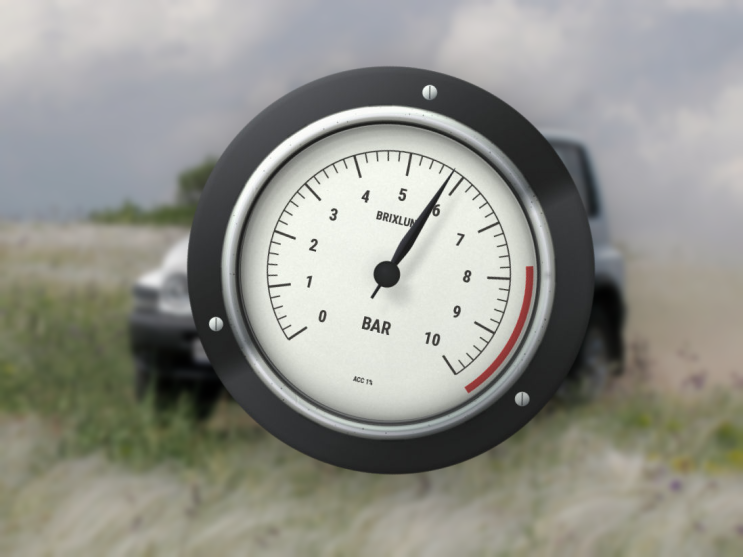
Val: 5.8 bar
